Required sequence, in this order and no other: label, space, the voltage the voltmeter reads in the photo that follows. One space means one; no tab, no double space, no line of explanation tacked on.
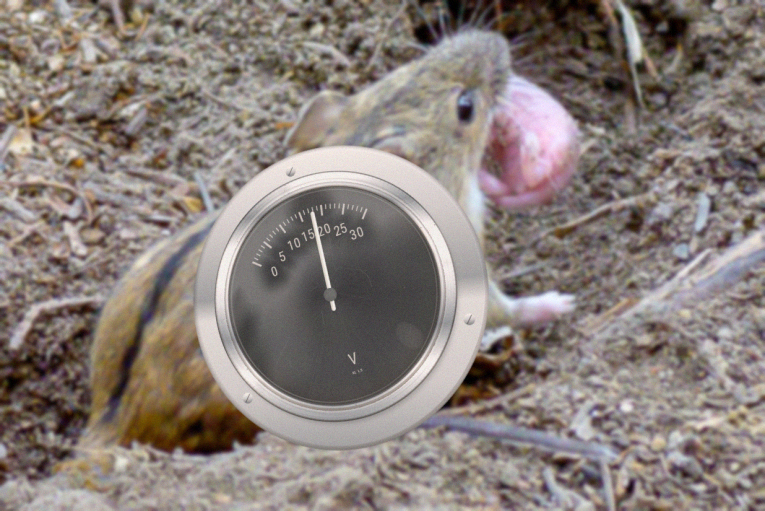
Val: 18 V
